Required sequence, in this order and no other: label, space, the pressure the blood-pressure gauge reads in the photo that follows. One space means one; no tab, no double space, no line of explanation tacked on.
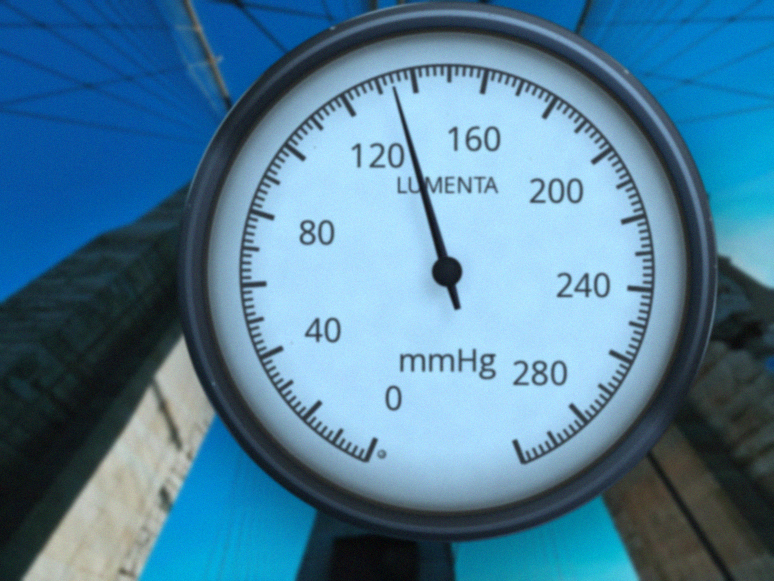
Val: 134 mmHg
